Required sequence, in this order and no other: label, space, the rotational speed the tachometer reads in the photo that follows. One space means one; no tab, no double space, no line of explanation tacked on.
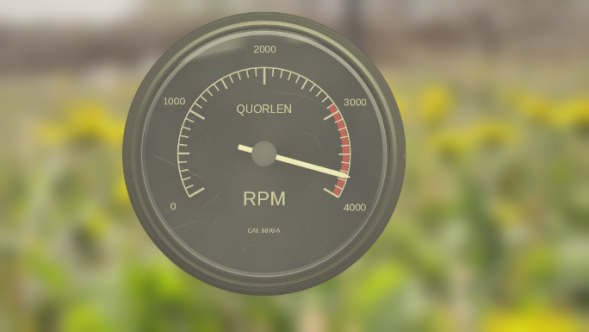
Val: 3750 rpm
